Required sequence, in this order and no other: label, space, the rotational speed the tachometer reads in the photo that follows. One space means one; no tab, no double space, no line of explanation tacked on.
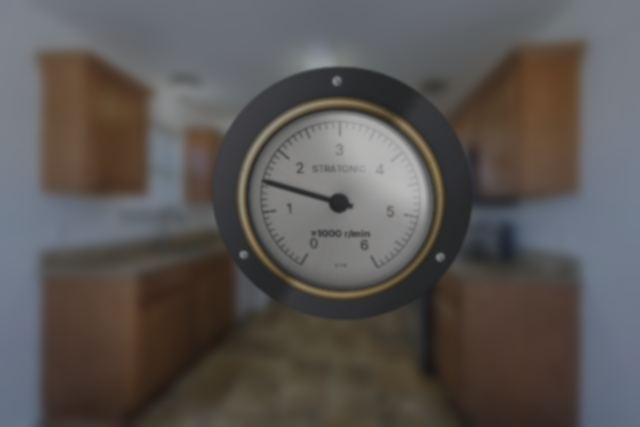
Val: 1500 rpm
